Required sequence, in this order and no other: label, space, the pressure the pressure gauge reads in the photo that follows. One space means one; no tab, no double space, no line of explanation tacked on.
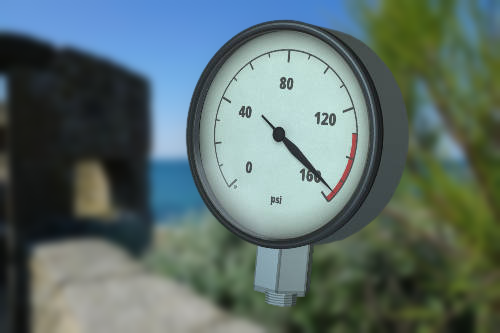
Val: 155 psi
